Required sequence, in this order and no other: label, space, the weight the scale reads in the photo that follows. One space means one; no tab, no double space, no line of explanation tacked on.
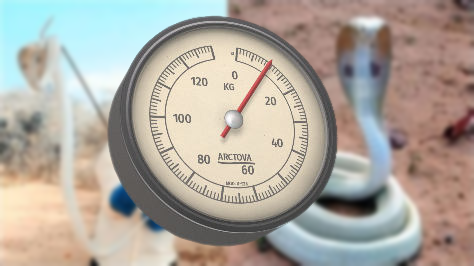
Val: 10 kg
